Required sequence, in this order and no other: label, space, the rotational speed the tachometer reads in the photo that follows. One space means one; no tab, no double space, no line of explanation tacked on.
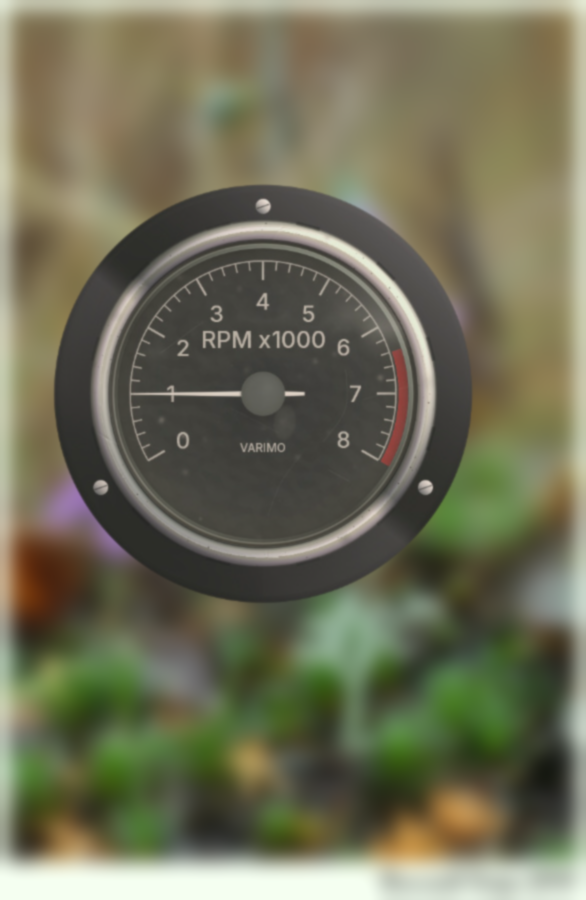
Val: 1000 rpm
